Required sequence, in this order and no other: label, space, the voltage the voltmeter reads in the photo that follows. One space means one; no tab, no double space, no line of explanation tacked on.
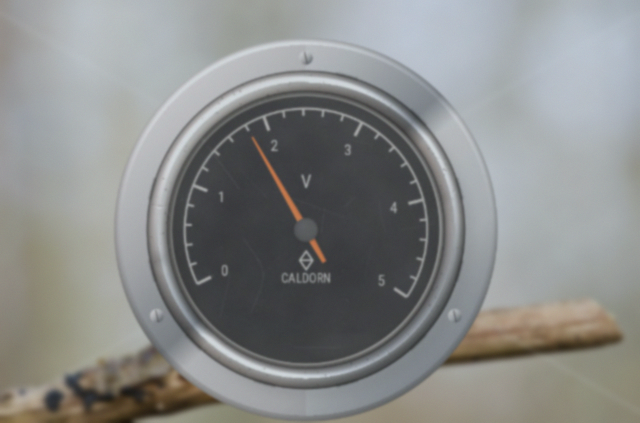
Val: 1.8 V
